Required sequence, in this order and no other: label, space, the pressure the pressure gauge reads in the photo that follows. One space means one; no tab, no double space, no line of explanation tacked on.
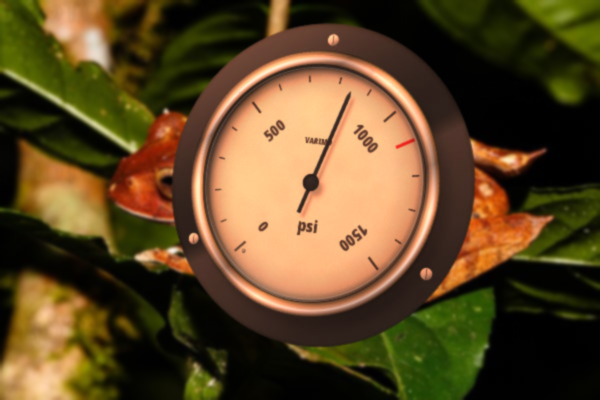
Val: 850 psi
